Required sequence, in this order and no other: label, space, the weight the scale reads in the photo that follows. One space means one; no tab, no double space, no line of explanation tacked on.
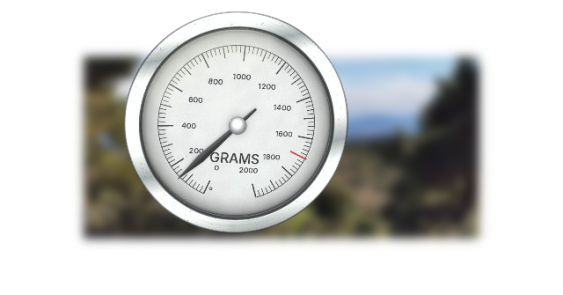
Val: 140 g
